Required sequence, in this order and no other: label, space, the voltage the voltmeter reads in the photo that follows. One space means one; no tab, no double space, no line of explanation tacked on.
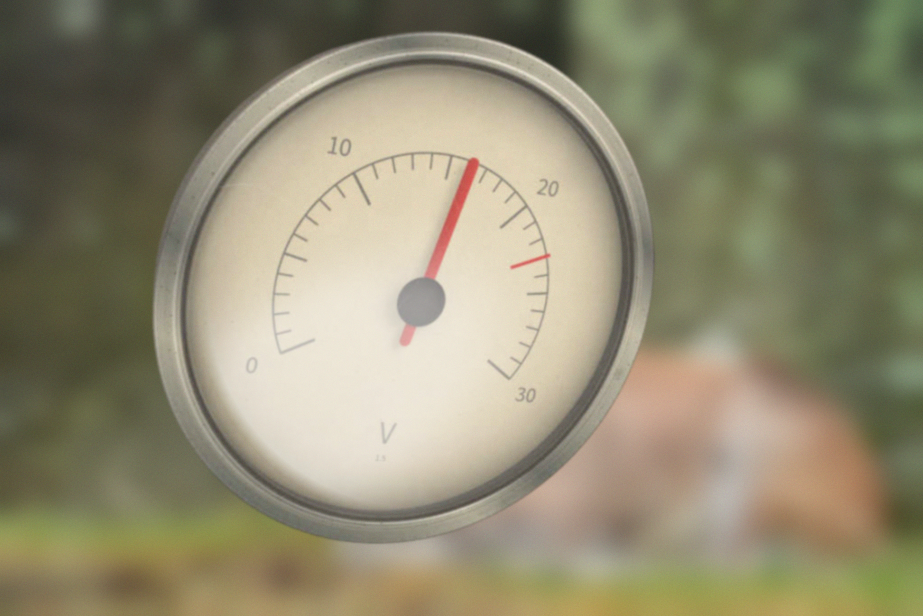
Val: 16 V
